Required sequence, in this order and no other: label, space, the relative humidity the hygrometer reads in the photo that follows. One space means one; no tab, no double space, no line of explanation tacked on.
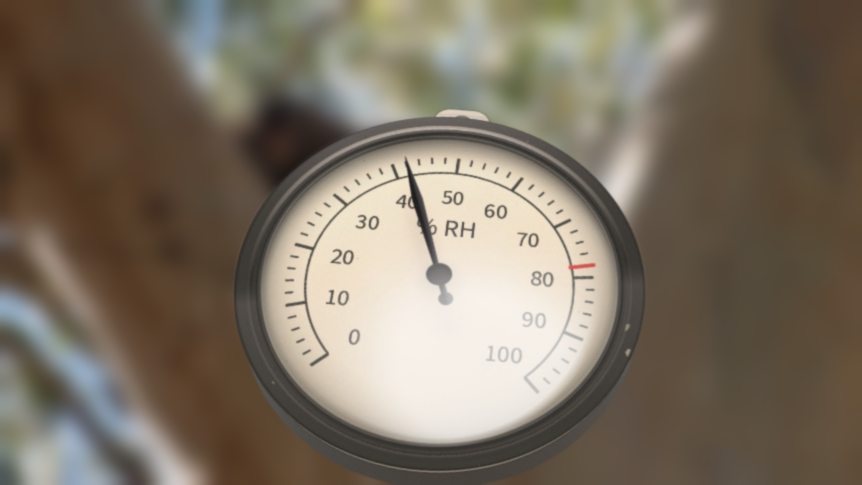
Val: 42 %
